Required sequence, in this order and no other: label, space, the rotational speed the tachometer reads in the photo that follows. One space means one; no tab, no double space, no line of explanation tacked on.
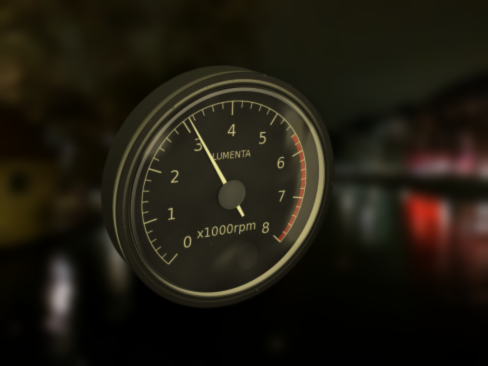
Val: 3100 rpm
